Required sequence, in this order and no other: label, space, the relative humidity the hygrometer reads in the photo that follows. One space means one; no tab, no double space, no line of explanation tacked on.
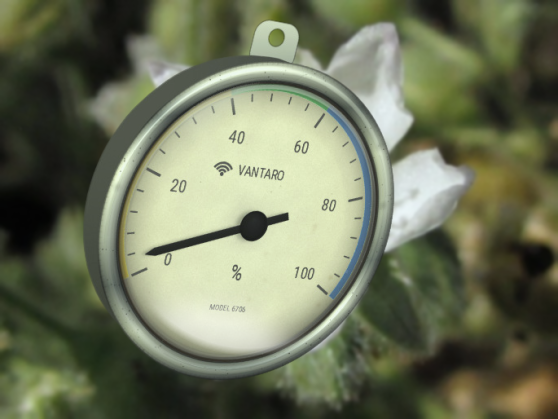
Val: 4 %
